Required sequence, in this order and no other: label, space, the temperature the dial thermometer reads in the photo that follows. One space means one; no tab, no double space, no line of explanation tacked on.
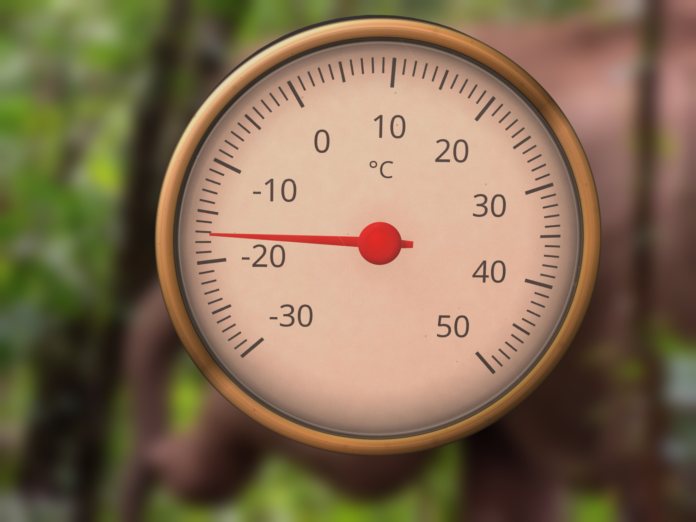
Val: -17 °C
